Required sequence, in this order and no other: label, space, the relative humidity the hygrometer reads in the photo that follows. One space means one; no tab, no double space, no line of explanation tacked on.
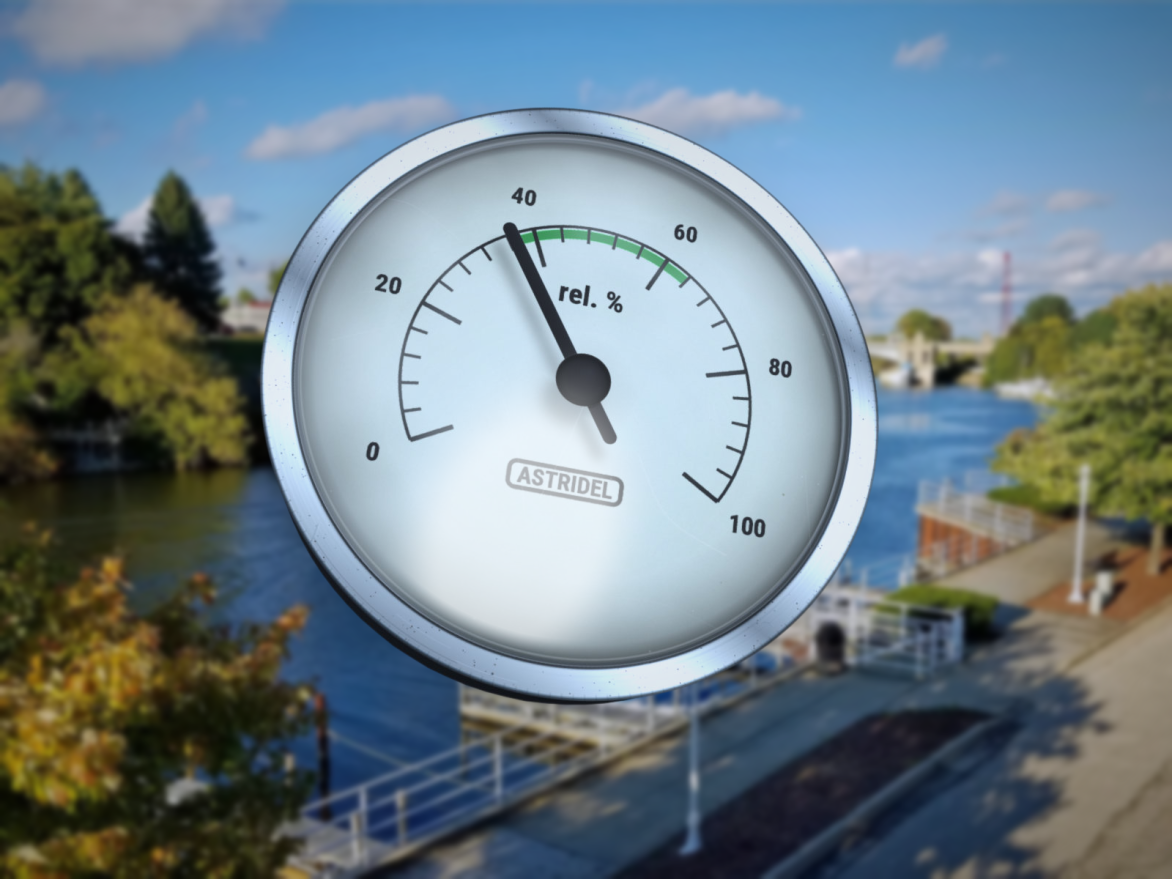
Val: 36 %
